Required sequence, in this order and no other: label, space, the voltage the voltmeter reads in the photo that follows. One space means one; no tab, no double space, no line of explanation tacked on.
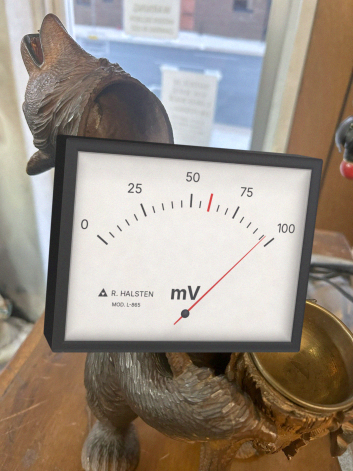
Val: 95 mV
